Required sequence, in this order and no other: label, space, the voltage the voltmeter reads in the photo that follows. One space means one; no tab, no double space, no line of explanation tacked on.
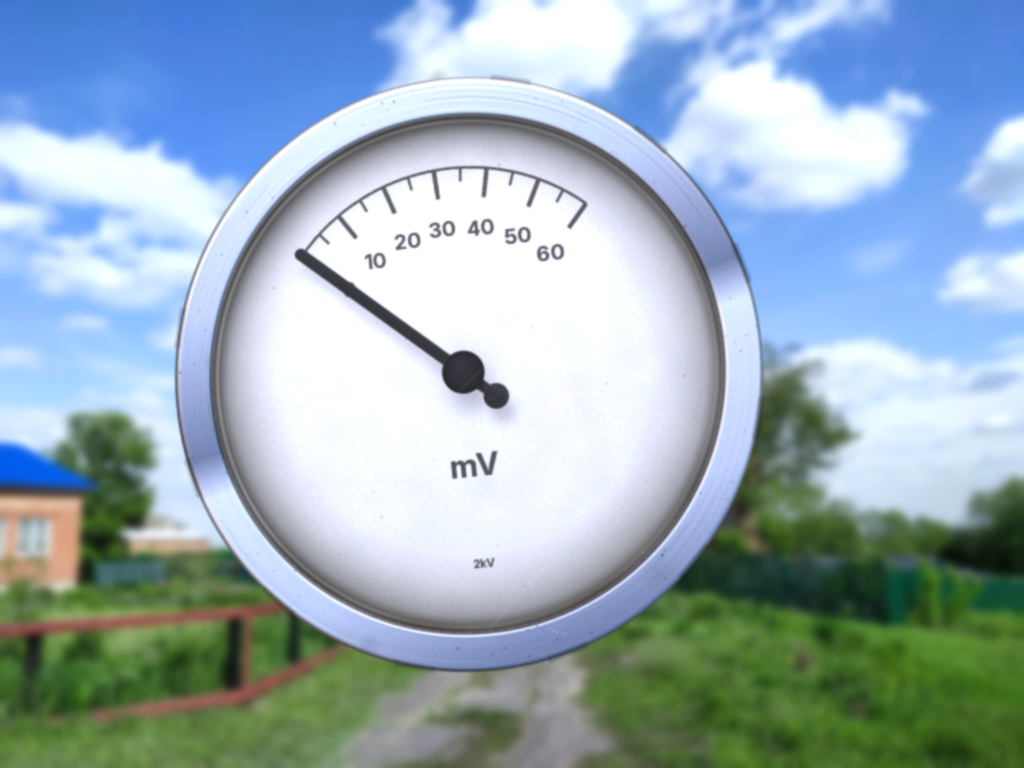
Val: 0 mV
